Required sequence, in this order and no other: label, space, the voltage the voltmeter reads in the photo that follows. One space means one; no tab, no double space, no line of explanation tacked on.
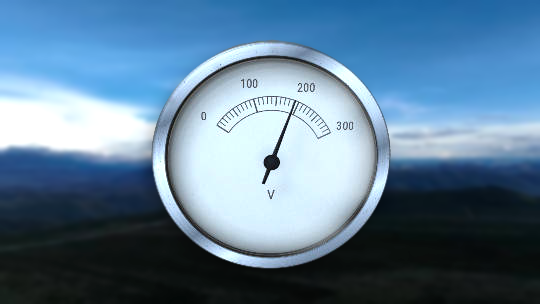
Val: 190 V
